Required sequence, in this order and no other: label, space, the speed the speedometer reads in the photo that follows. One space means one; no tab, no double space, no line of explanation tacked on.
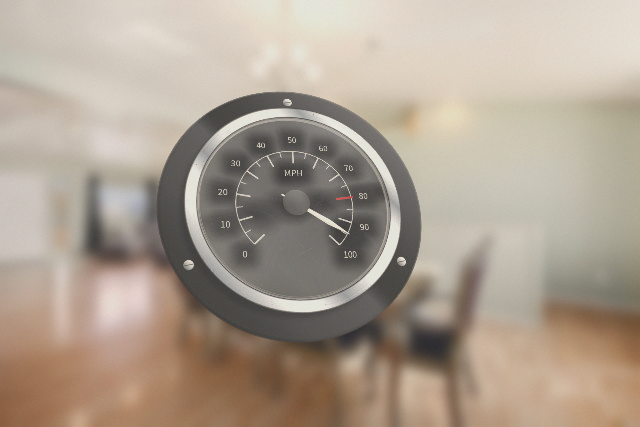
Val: 95 mph
